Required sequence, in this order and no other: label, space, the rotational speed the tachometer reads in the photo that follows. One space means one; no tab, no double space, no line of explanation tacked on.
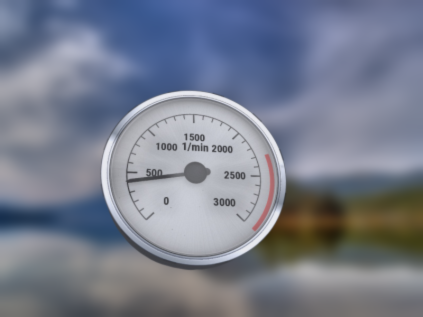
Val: 400 rpm
